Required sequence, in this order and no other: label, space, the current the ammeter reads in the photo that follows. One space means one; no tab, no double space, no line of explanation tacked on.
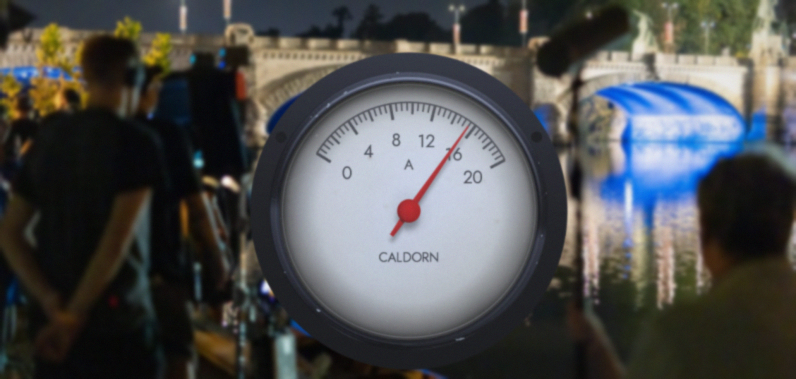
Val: 15.5 A
